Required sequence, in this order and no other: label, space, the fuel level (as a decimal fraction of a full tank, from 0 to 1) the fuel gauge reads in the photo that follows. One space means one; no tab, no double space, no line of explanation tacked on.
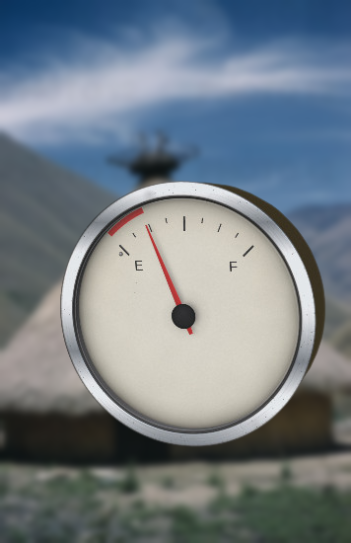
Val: 0.25
